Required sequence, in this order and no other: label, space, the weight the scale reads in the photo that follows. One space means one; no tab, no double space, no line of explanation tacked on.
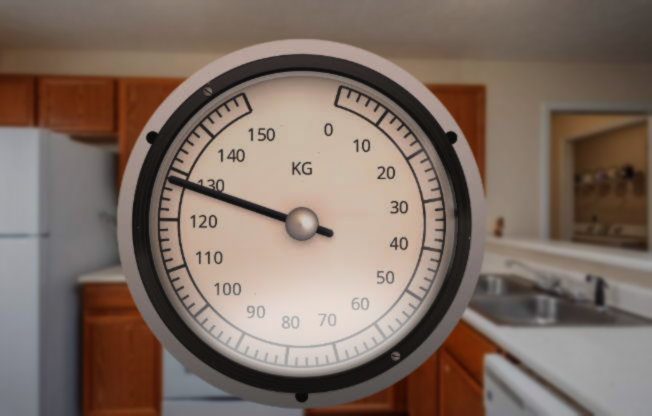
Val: 128 kg
